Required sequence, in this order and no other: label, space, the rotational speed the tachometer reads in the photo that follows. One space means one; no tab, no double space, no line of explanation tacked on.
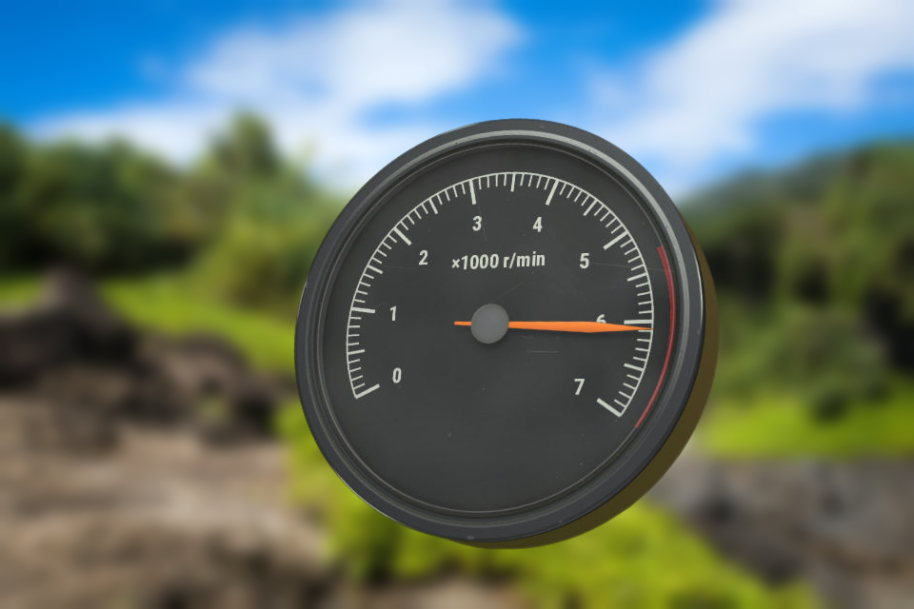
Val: 6100 rpm
